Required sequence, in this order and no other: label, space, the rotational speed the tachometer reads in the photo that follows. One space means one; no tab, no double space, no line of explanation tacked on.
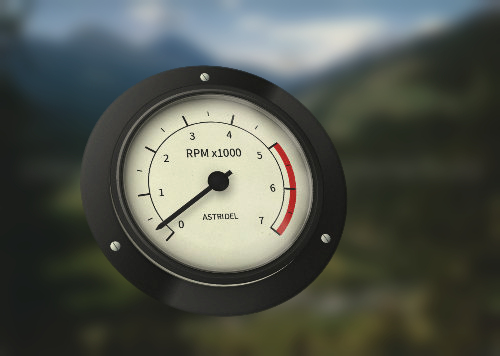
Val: 250 rpm
